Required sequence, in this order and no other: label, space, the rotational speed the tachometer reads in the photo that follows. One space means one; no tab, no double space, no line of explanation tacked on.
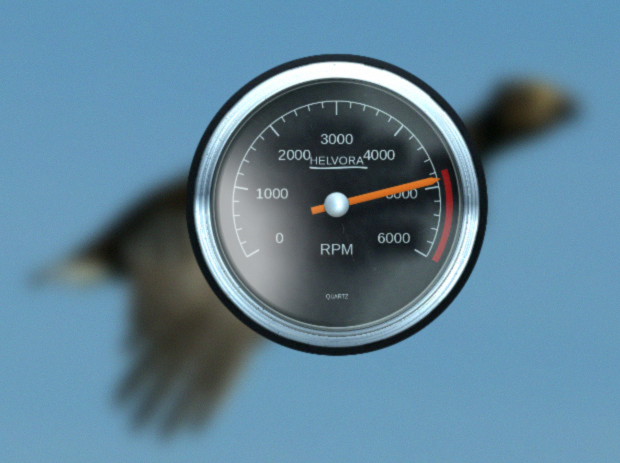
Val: 4900 rpm
